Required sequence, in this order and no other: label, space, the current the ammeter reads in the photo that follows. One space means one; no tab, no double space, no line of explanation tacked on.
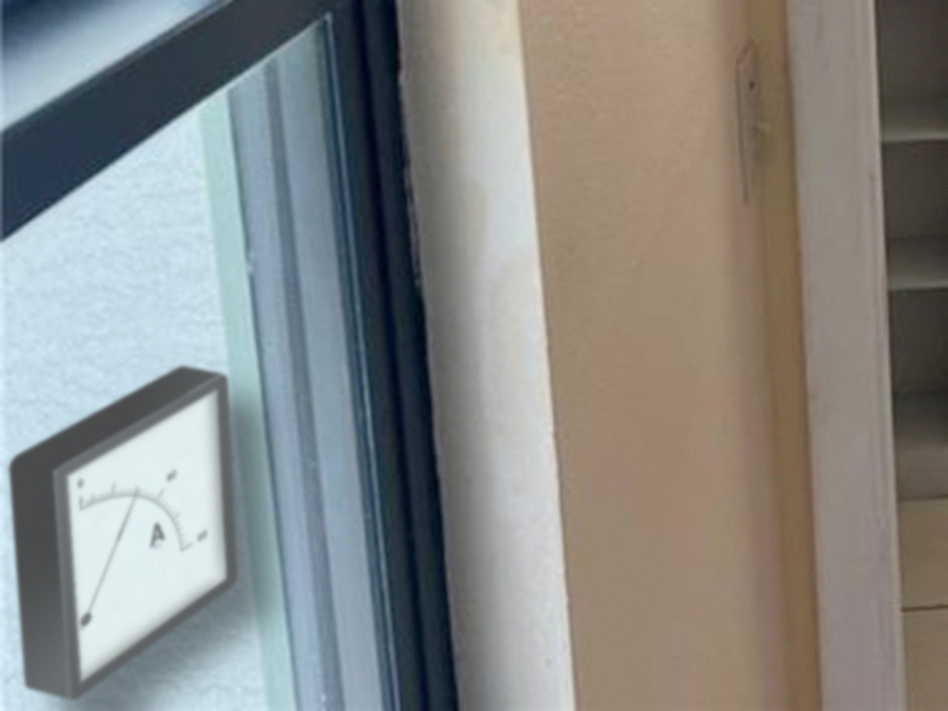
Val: 30 A
